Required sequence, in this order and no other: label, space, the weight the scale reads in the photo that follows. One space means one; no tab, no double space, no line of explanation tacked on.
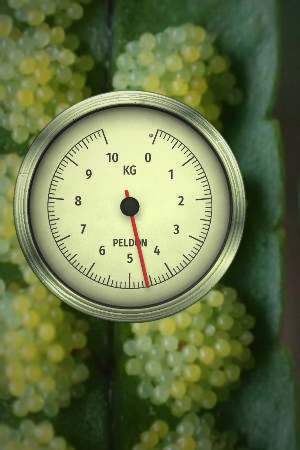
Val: 4.6 kg
